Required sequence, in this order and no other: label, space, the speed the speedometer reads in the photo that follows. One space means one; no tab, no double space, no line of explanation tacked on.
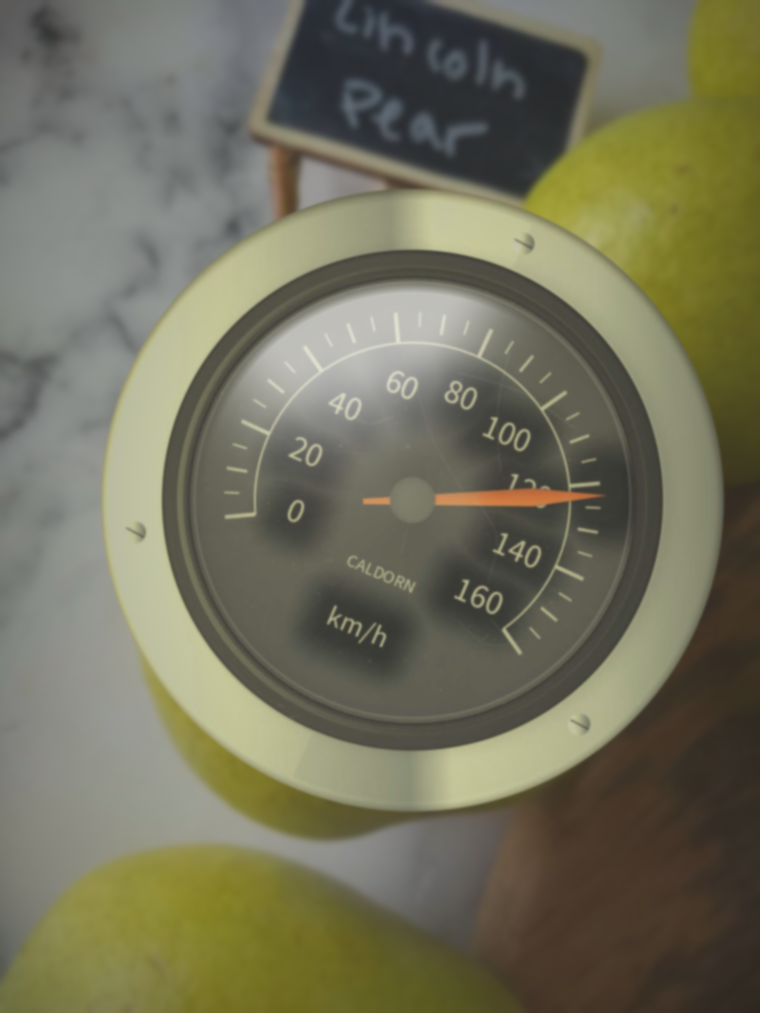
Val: 122.5 km/h
